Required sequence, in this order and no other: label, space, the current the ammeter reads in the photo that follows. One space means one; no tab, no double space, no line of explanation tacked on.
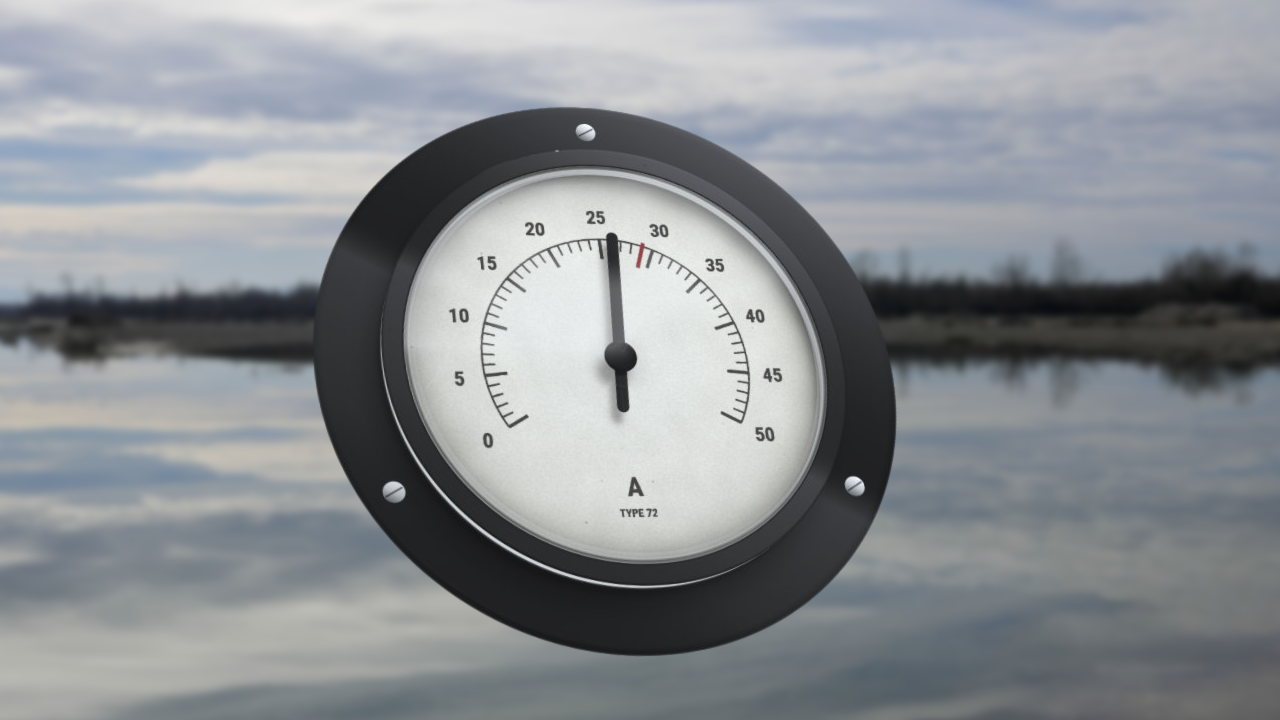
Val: 26 A
